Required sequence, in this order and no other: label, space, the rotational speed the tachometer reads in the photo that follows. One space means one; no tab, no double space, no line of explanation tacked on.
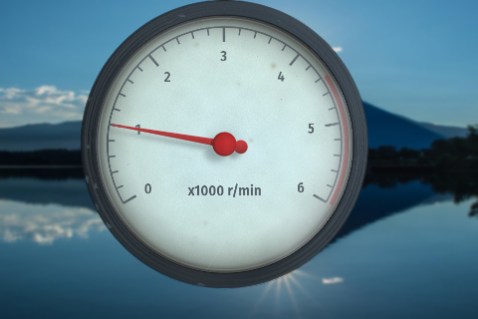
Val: 1000 rpm
